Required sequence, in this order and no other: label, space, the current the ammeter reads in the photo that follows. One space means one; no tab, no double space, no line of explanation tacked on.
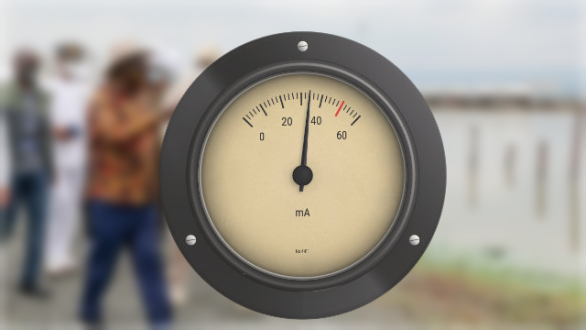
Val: 34 mA
